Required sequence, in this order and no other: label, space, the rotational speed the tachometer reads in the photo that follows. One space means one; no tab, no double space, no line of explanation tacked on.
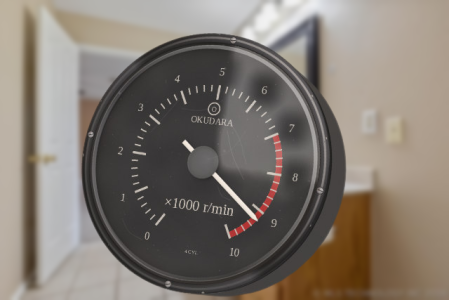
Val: 9200 rpm
